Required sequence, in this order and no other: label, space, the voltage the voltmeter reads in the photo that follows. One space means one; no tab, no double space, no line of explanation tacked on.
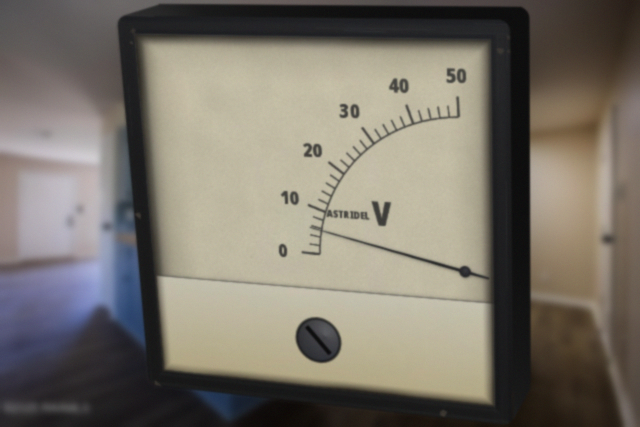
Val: 6 V
